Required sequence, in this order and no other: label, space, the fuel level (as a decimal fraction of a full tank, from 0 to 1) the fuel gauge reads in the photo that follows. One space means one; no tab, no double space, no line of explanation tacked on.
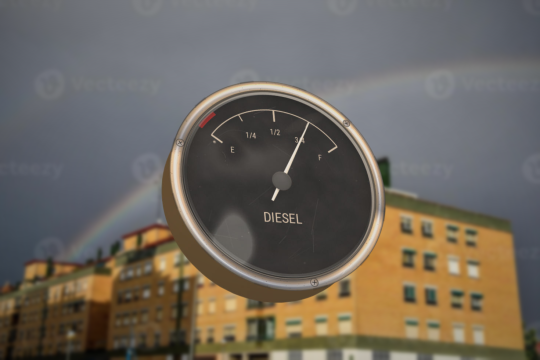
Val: 0.75
